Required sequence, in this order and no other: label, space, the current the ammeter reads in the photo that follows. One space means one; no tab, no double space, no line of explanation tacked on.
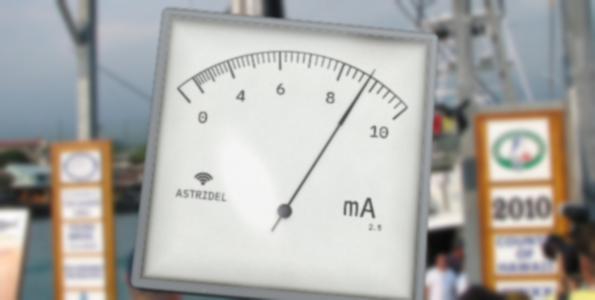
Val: 8.8 mA
